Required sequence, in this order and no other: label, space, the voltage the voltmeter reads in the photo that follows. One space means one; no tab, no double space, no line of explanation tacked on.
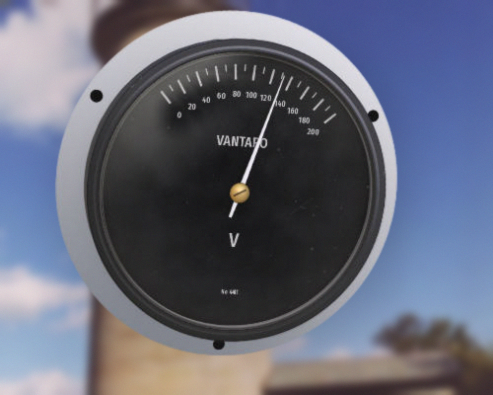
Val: 130 V
